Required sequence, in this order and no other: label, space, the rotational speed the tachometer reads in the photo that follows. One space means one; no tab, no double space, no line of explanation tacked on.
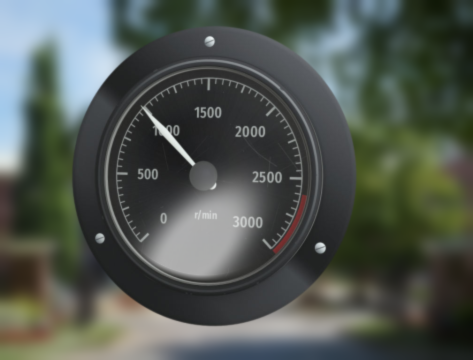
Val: 1000 rpm
